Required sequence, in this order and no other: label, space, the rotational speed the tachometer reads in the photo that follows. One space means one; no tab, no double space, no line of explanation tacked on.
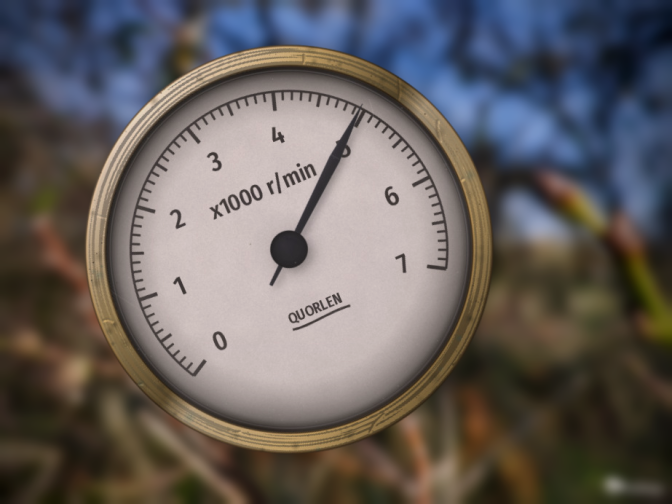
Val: 4950 rpm
